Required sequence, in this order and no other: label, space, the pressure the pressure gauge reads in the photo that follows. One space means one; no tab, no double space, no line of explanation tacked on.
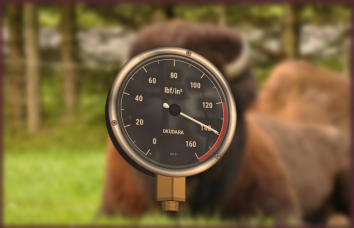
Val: 140 psi
